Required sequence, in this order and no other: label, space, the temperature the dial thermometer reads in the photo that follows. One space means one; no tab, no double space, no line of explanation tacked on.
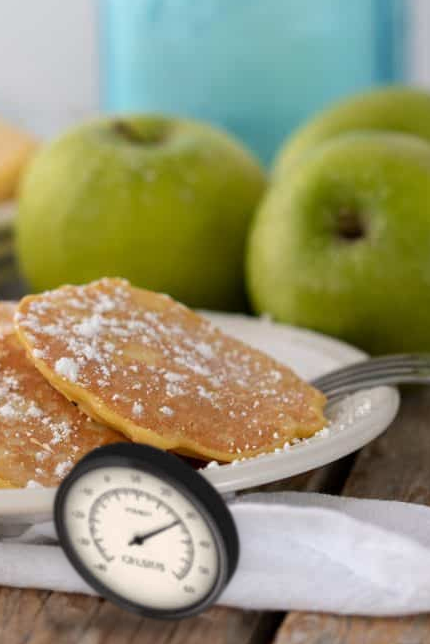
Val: 30 °C
